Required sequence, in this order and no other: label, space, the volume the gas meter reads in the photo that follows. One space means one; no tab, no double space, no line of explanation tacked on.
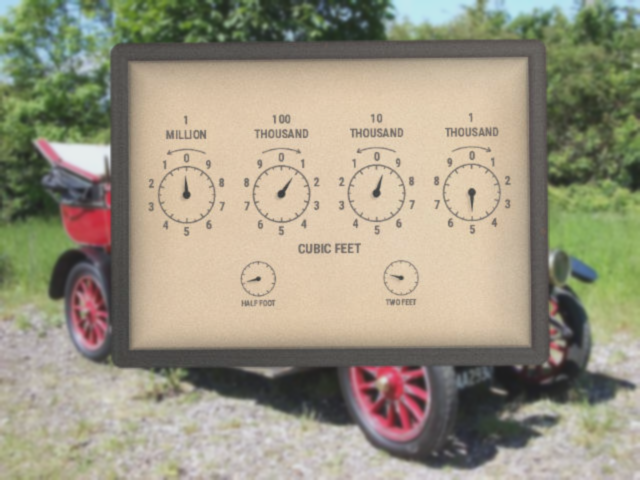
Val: 9500 ft³
